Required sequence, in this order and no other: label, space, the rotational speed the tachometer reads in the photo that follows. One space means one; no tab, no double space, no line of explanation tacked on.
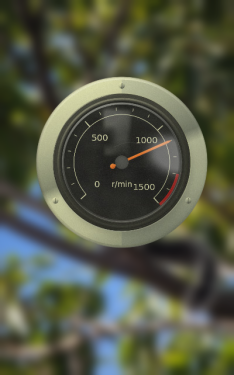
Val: 1100 rpm
